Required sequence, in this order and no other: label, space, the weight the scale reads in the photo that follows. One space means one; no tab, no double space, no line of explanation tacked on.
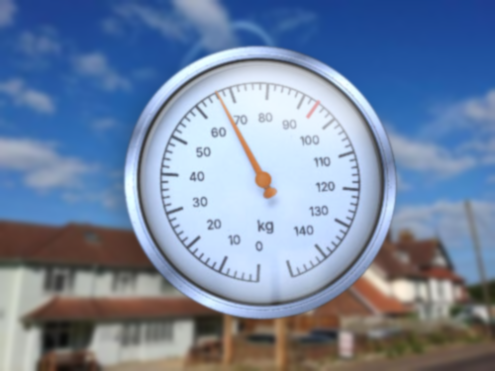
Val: 66 kg
